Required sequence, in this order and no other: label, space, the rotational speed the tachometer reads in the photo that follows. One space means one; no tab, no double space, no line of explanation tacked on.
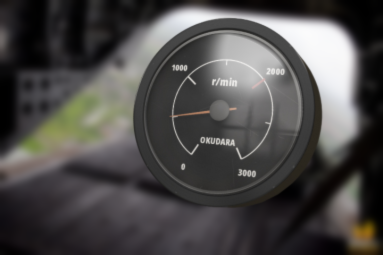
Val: 500 rpm
